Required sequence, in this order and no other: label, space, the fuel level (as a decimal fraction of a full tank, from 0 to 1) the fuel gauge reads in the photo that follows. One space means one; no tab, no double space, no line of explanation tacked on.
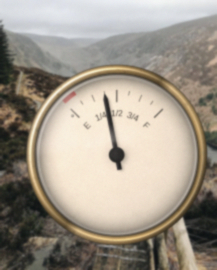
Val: 0.375
